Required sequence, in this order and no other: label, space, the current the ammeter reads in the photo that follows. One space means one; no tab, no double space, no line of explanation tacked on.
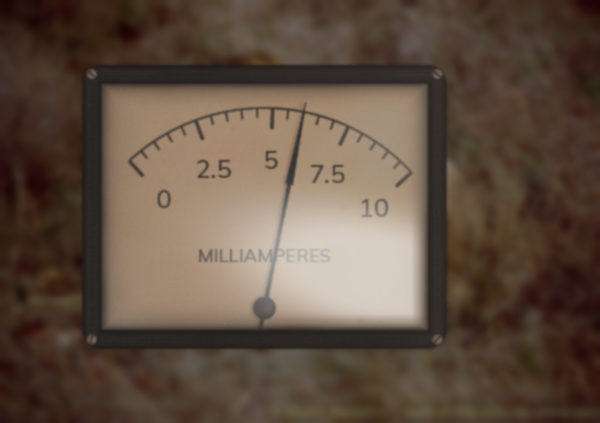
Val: 6 mA
